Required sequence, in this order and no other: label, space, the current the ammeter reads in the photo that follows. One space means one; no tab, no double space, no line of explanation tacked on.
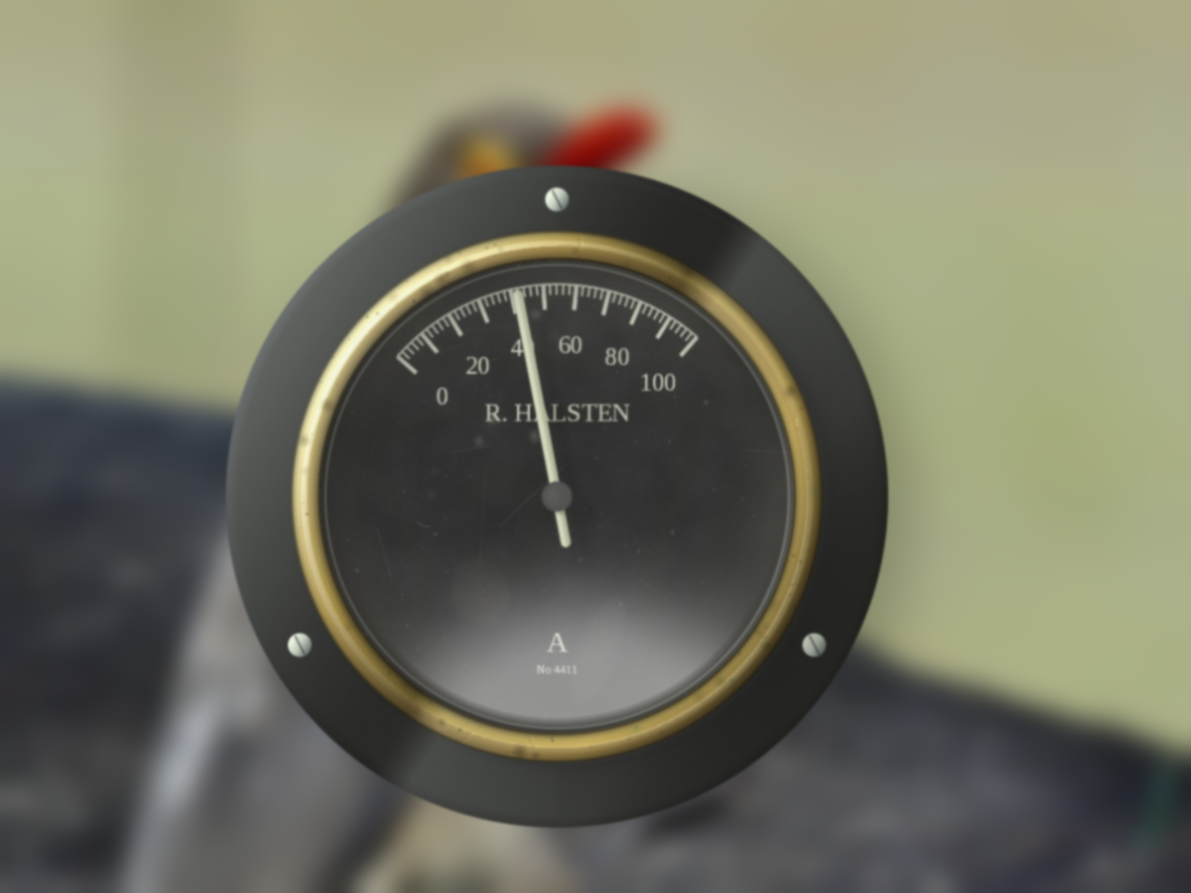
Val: 42 A
